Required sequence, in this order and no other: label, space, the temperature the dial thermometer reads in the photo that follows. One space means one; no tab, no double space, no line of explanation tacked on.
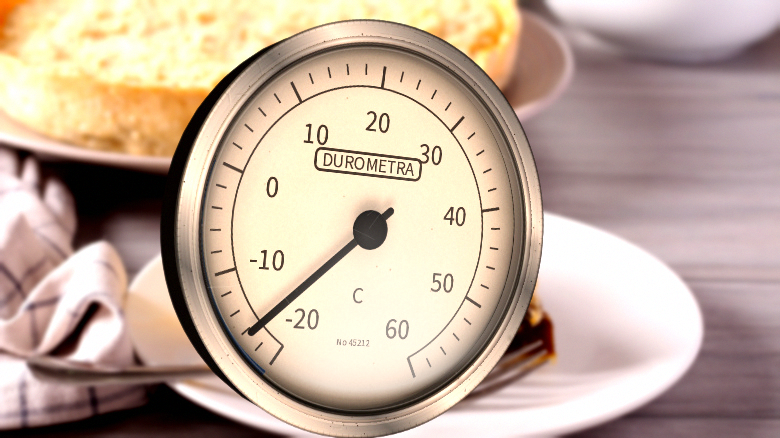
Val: -16 °C
